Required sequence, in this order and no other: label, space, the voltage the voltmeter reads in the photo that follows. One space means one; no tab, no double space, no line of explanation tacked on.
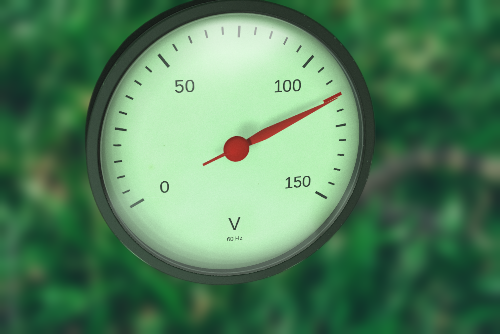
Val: 115 V
